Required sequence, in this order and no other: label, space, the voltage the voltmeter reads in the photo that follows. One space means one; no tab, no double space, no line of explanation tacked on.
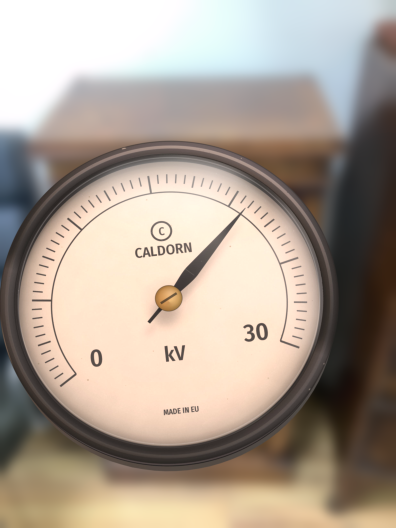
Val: 21 kV
